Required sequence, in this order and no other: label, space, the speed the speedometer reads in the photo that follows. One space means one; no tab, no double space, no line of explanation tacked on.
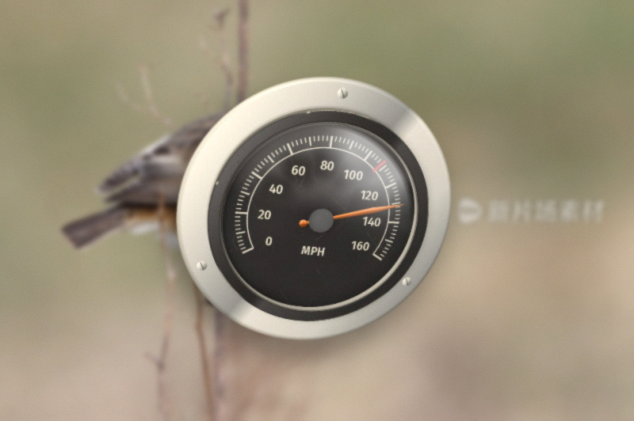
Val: 130 mph
